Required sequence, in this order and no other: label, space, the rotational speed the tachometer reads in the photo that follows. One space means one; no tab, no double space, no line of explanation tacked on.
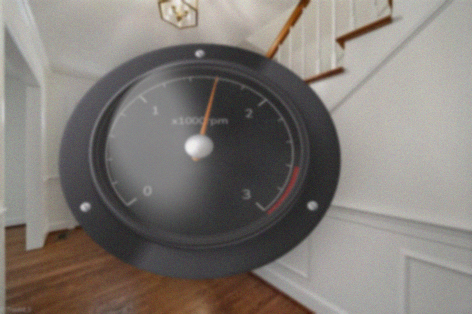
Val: 1600 rpm
